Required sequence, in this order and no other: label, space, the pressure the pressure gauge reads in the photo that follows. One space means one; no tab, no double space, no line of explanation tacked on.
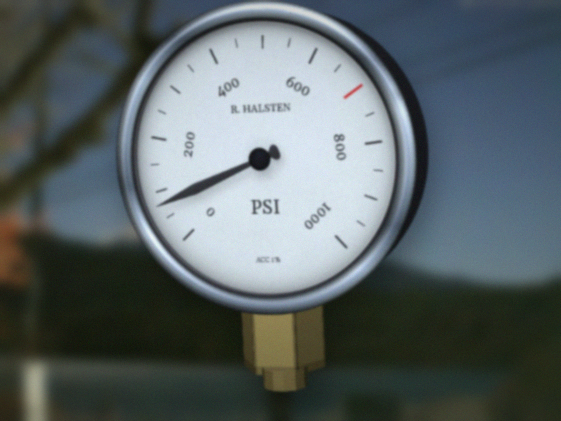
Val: 75 psi
